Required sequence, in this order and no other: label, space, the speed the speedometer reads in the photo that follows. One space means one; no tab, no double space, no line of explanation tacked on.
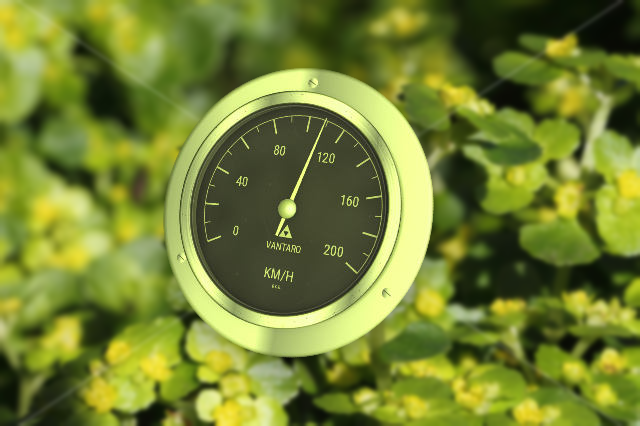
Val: 110 km/h
